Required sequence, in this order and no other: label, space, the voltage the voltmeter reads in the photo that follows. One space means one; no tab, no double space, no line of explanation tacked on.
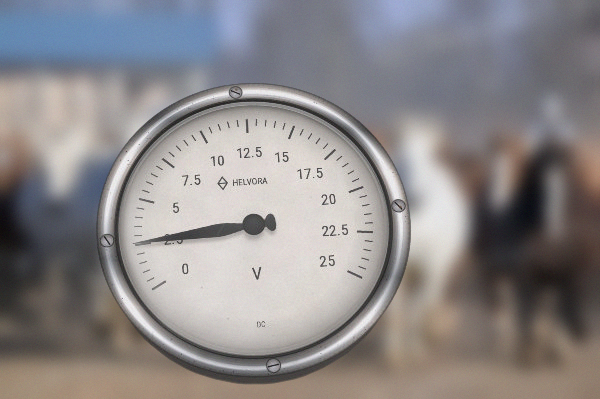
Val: 2.5 V
